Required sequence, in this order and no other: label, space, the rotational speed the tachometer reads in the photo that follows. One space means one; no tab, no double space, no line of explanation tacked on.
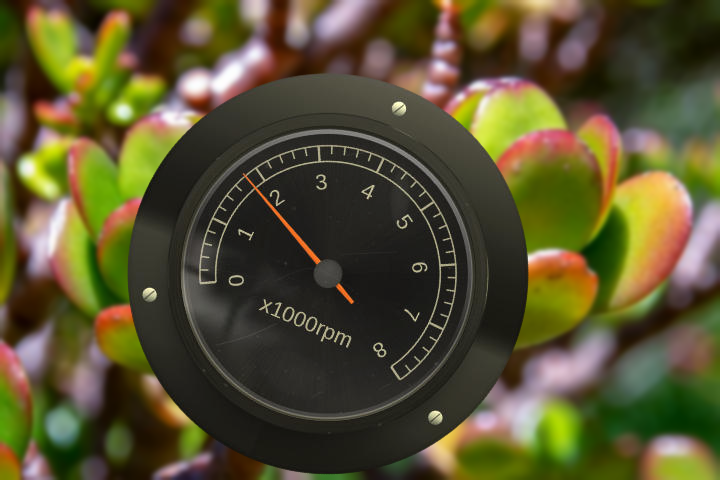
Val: 1800 rpm
